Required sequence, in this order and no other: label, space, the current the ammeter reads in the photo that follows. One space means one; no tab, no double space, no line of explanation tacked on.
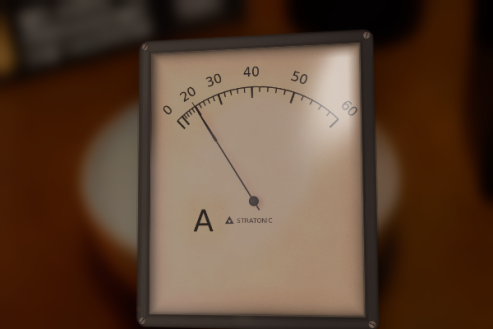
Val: 20 A
